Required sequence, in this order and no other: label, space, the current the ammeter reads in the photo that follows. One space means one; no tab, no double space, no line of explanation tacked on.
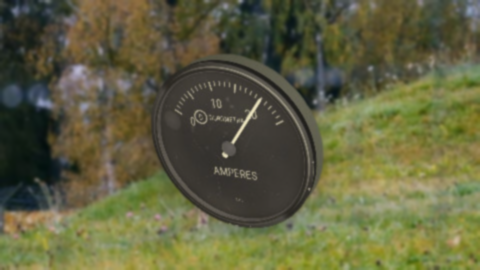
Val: 20 A
